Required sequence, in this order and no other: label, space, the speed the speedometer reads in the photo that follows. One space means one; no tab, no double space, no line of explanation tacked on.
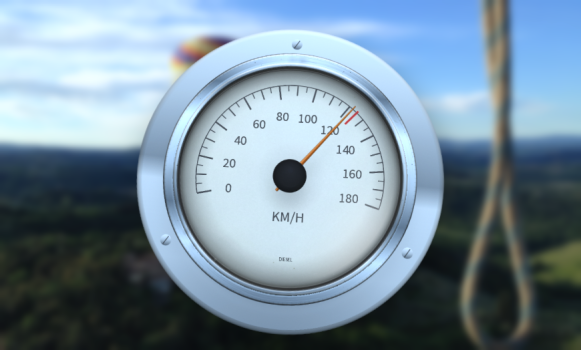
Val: 122.5 km/h
